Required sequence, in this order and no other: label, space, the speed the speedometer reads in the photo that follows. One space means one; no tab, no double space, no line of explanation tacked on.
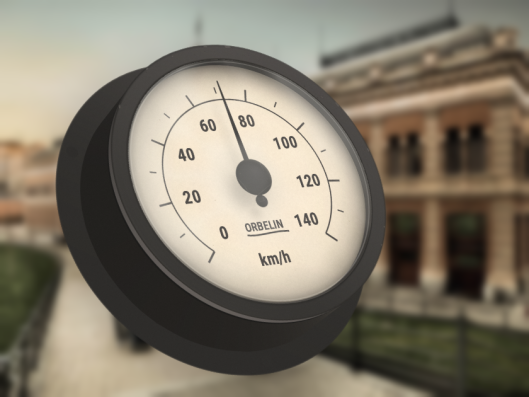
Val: 70 km/h
